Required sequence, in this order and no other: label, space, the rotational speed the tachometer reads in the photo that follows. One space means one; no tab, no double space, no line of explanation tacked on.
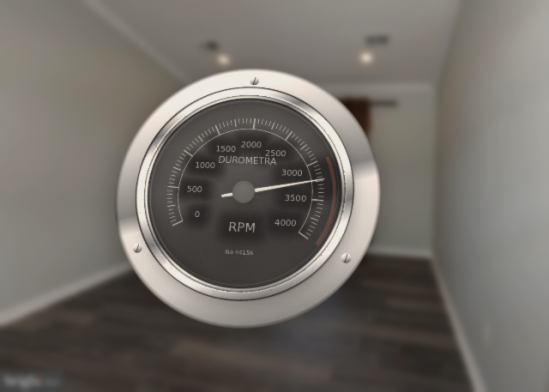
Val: 3250 rpm
